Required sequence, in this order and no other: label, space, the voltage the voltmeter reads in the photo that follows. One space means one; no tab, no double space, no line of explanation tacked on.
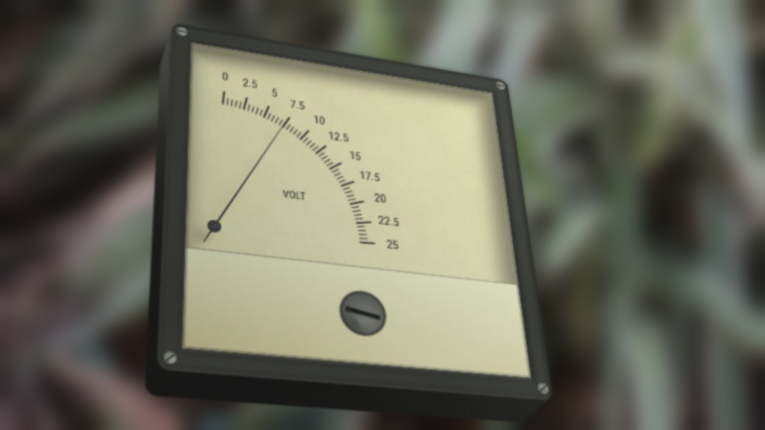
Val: 7.5 V
